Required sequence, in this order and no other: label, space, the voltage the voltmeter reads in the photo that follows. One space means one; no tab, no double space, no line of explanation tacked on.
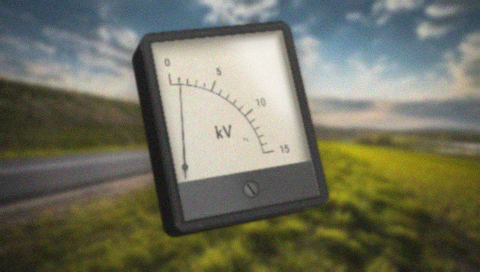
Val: 1 kV
